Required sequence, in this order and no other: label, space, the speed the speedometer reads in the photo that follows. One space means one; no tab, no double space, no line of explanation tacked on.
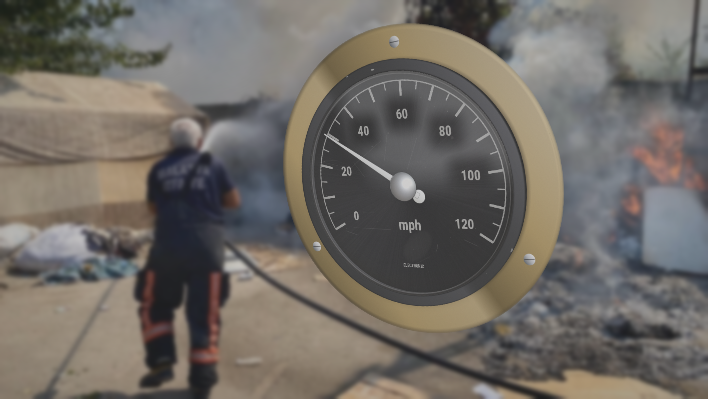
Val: 30 mph
